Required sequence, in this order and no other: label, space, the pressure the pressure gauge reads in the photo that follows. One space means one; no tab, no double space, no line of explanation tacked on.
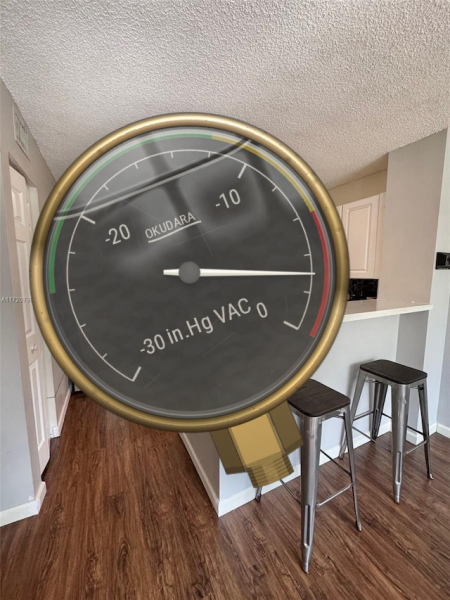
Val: -3 inHg
